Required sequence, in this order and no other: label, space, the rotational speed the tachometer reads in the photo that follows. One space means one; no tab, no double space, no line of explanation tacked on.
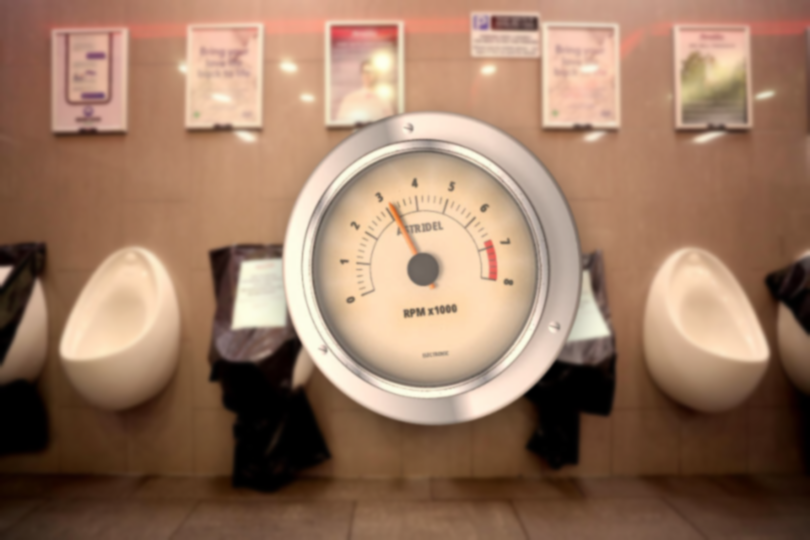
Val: 3200 rpm
